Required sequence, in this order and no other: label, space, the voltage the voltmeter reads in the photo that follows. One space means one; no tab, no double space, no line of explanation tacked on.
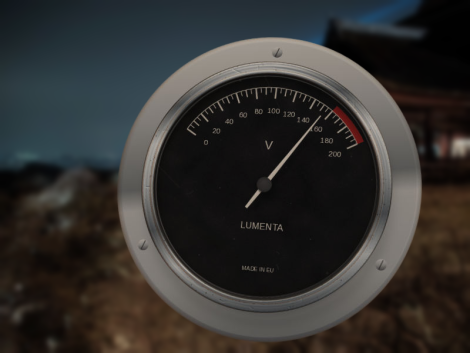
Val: 155 V
